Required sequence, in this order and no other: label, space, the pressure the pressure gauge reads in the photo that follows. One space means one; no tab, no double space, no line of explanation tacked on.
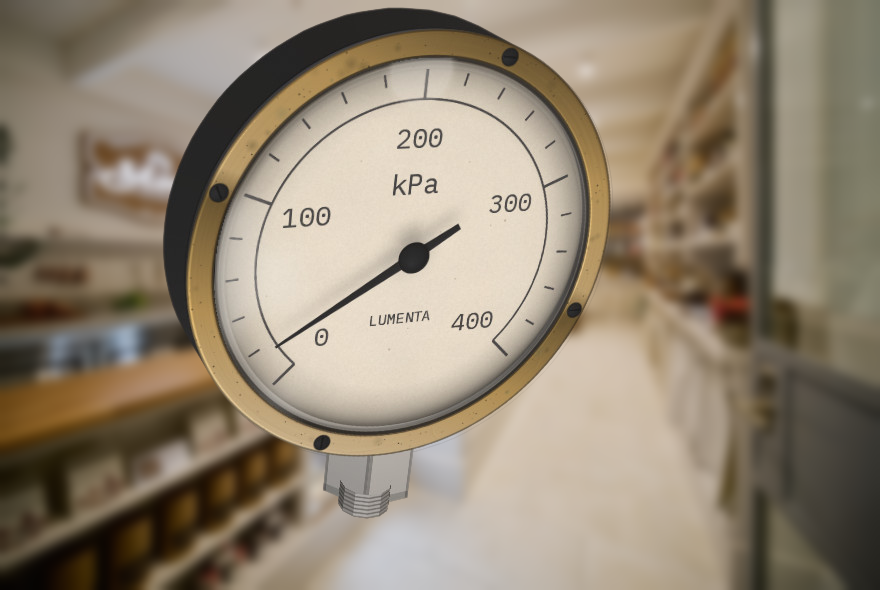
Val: 20 kPa
